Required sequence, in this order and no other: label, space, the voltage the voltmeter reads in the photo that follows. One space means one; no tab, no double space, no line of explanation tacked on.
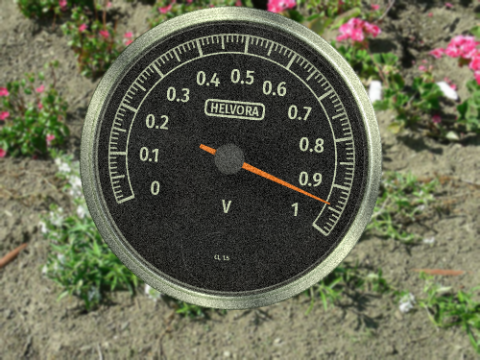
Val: 0.94 V
